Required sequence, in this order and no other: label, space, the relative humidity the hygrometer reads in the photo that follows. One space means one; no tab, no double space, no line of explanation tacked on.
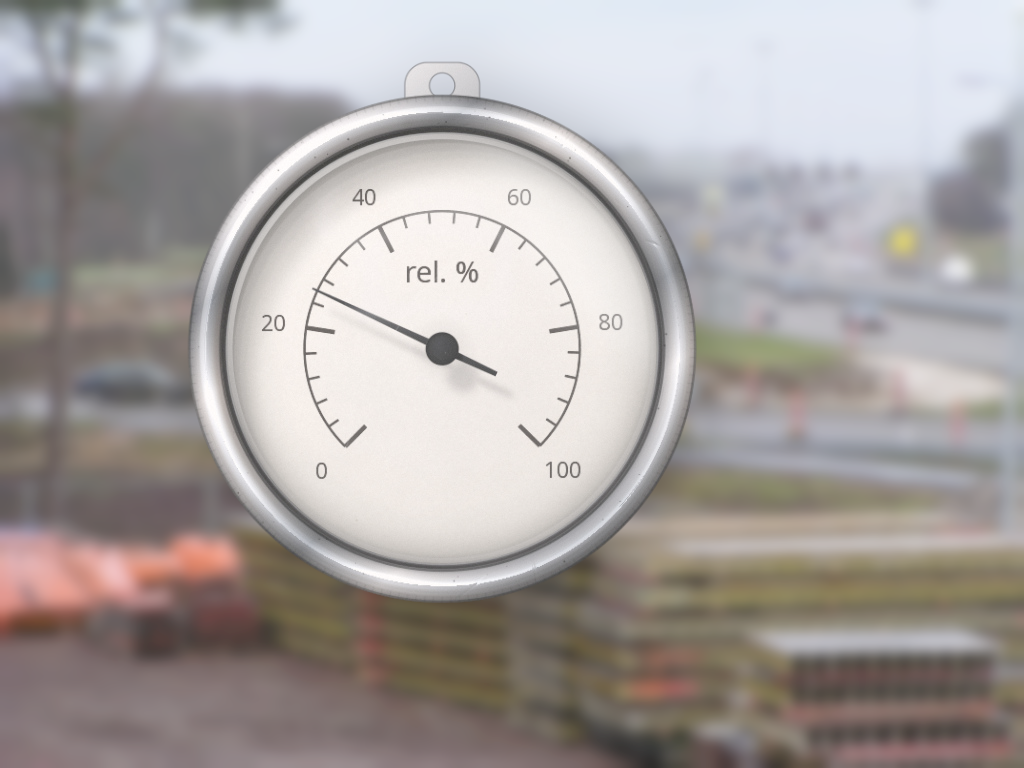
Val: 26 %
